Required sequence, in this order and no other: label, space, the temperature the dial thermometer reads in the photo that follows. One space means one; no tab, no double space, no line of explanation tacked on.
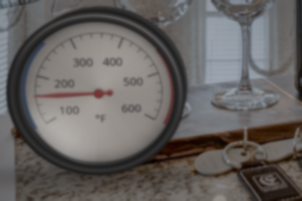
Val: 160 °F
